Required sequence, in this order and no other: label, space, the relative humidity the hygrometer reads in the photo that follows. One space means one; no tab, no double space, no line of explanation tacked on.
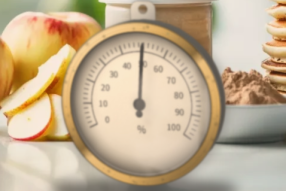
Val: 50 %
